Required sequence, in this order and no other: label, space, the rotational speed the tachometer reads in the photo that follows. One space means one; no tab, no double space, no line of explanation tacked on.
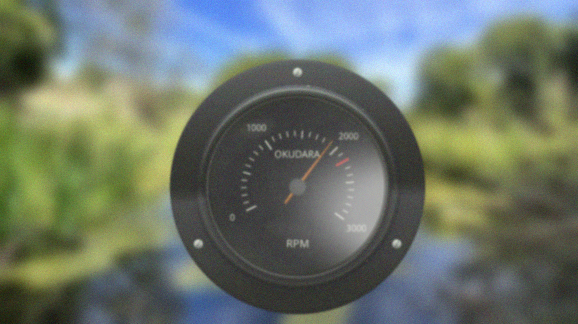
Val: 1900 rpm
